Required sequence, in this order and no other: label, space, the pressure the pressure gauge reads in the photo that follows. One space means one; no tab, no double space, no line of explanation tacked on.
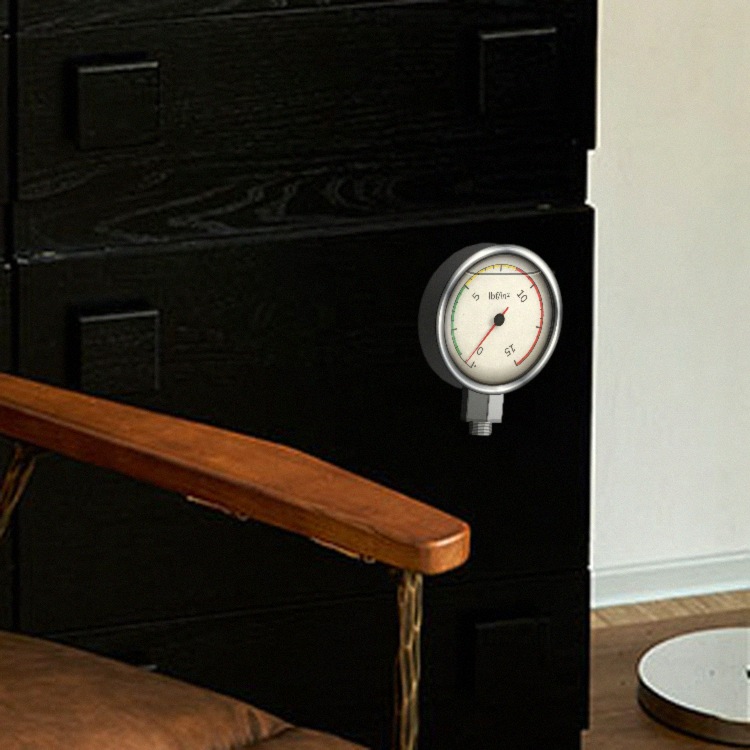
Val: 0.5 psi
